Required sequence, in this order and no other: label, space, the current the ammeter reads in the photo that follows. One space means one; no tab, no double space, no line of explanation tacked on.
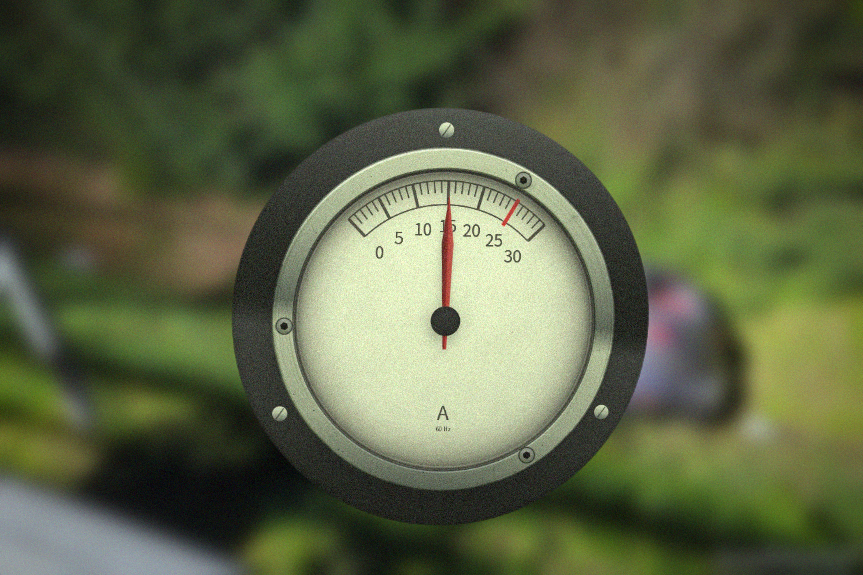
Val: 15 A
